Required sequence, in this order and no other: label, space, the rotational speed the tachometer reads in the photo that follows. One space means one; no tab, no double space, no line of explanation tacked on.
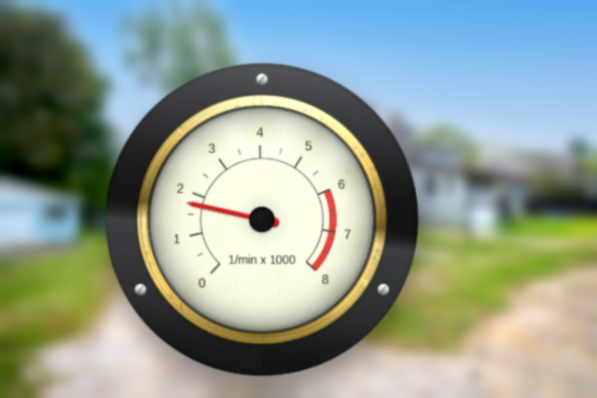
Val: 1750 rpm
